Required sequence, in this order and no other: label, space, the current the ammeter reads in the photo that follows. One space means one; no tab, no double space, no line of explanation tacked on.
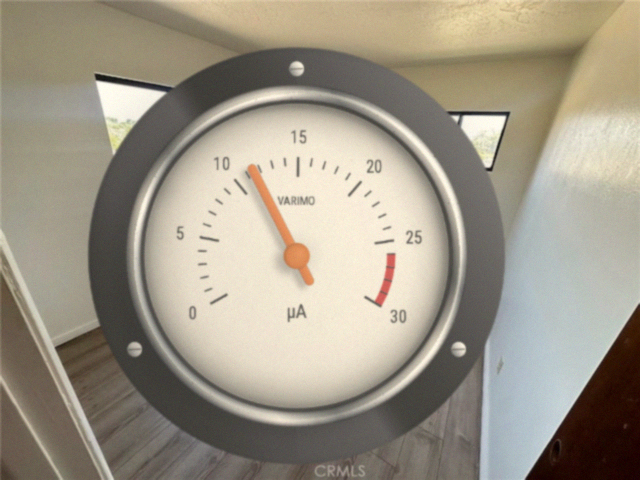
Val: 11.5 µA
